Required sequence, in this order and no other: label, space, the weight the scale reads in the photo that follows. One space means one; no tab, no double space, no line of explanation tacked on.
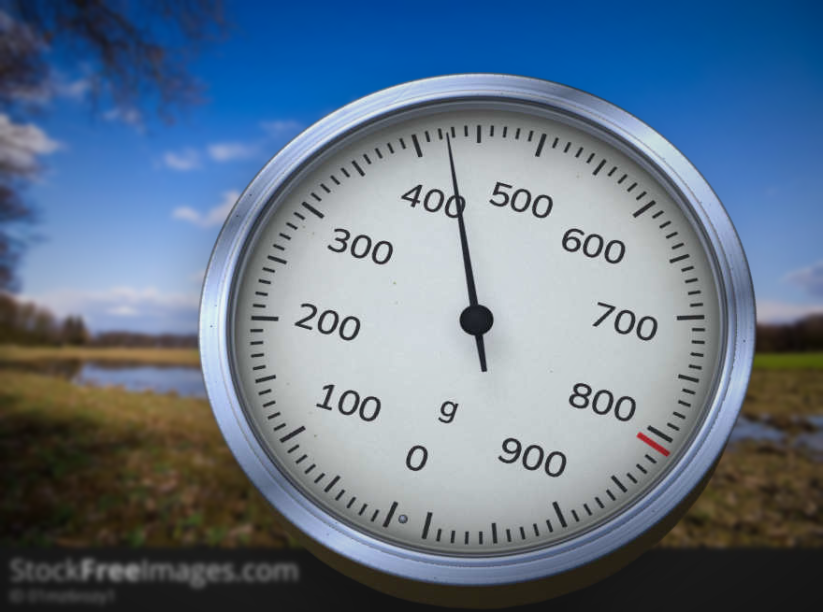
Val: 425 g
